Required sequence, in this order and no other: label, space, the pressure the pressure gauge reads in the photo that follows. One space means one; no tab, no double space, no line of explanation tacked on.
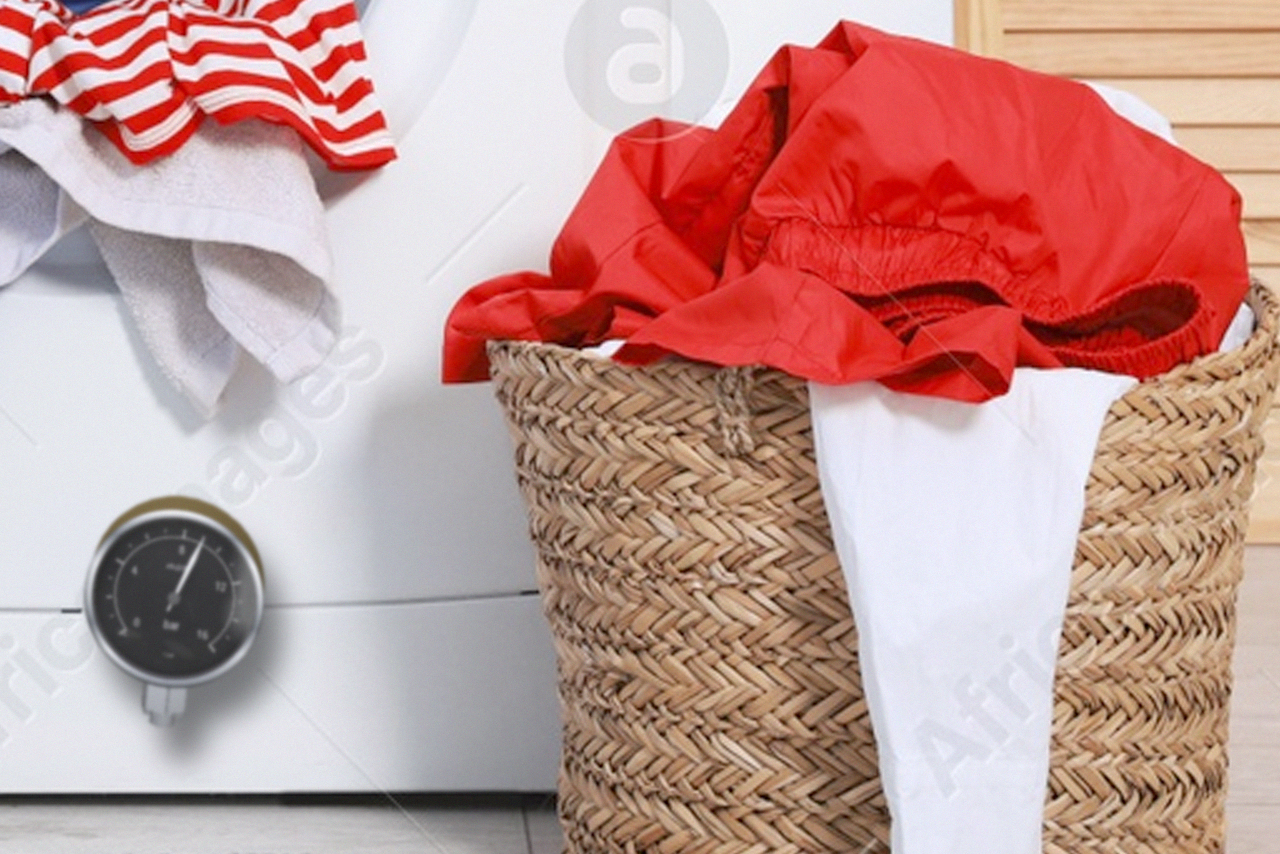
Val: 9 bar
